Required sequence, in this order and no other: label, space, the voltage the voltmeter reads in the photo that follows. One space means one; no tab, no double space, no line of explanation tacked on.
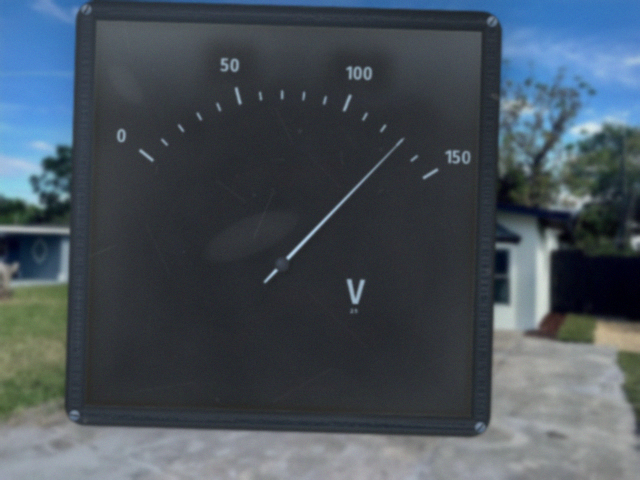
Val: 130 V
